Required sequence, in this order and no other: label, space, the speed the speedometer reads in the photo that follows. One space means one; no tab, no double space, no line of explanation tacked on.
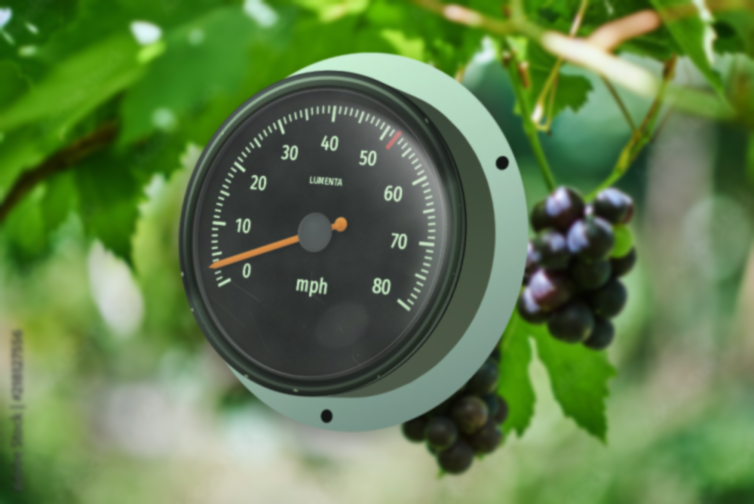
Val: 3 mph
